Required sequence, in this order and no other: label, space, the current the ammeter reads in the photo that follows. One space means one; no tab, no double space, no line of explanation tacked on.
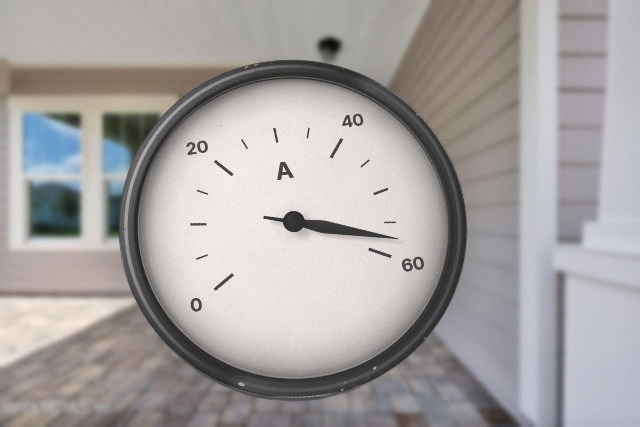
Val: 57.5 A
